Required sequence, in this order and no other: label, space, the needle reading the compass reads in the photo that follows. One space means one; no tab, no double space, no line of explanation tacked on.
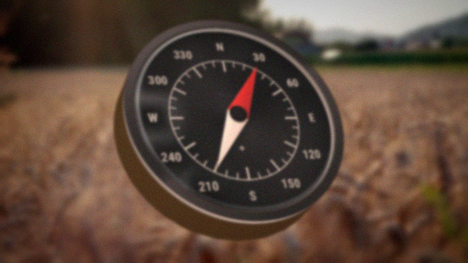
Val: 30 °
